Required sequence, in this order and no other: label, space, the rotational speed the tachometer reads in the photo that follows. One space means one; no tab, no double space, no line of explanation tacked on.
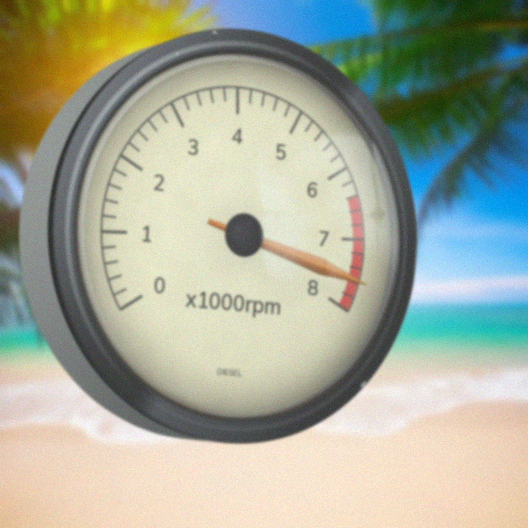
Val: 7600 rpm
